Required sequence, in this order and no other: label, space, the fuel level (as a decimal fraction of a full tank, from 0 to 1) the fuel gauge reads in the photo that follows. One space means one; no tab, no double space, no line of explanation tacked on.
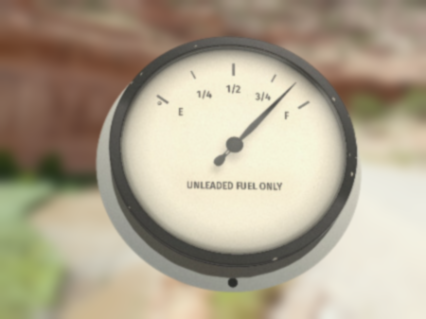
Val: 0.875
